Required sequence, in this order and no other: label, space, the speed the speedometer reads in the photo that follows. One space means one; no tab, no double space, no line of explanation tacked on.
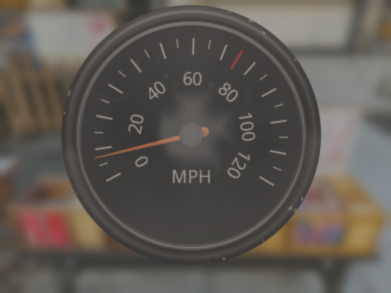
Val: 7.5 mph
